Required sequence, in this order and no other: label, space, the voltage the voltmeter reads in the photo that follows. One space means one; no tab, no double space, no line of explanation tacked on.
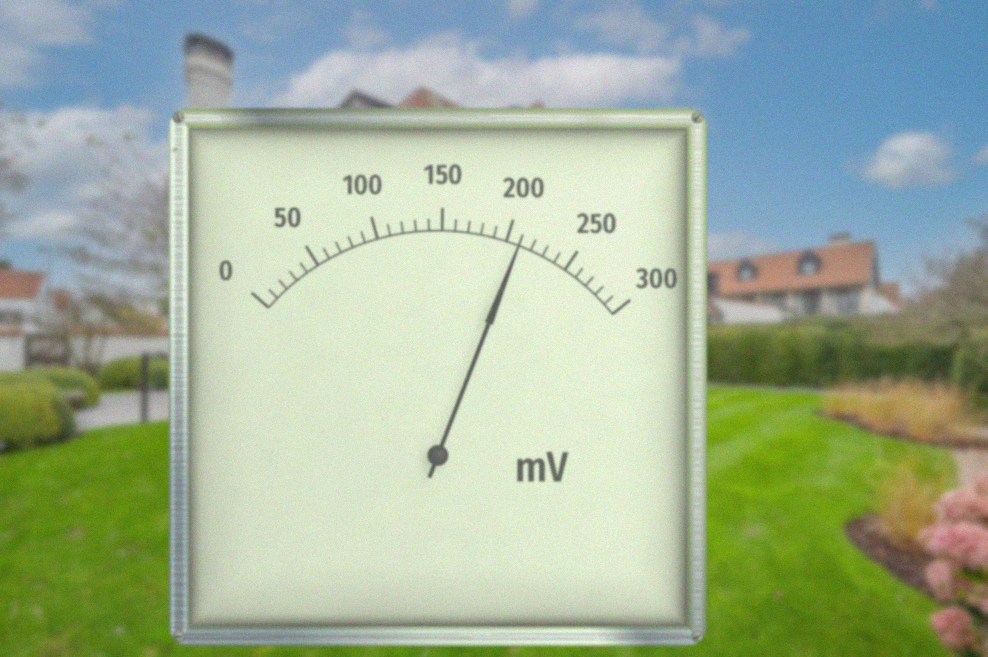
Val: 210 mV
